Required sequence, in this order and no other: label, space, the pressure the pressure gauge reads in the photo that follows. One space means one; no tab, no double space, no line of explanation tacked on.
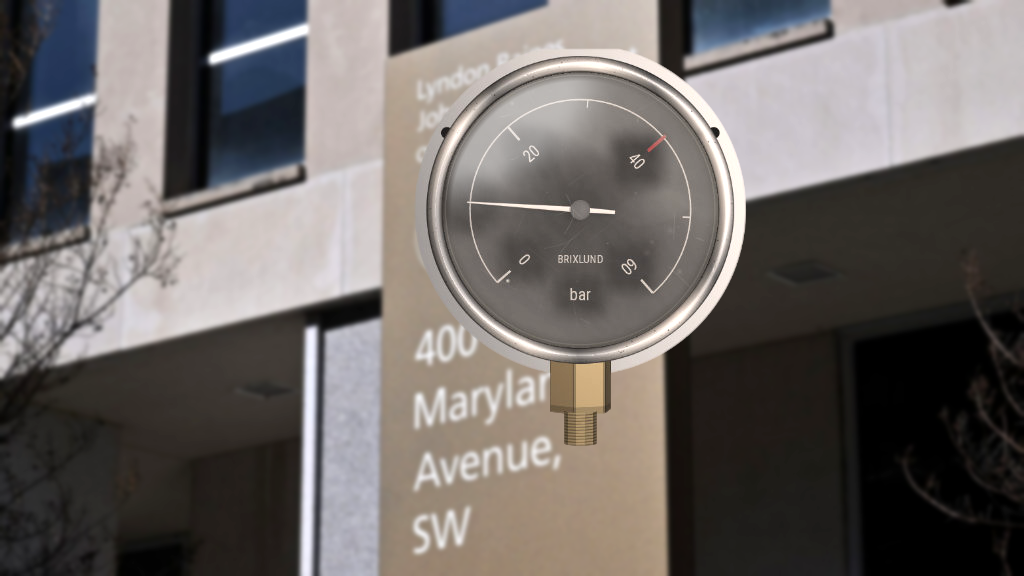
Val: 10 bar
